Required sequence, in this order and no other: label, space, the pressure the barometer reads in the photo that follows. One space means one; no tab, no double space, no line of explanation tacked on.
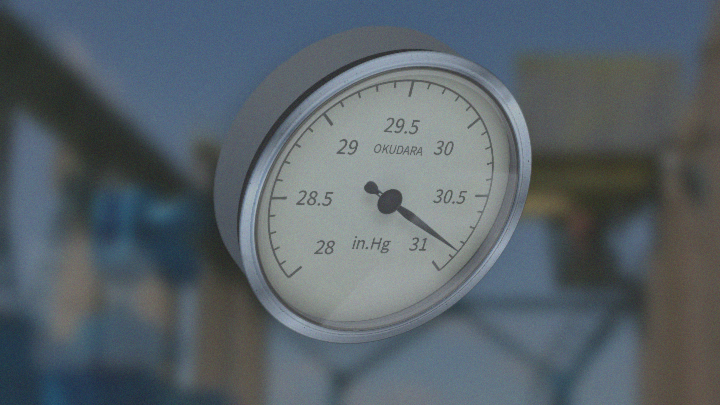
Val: 30.85 inHg
